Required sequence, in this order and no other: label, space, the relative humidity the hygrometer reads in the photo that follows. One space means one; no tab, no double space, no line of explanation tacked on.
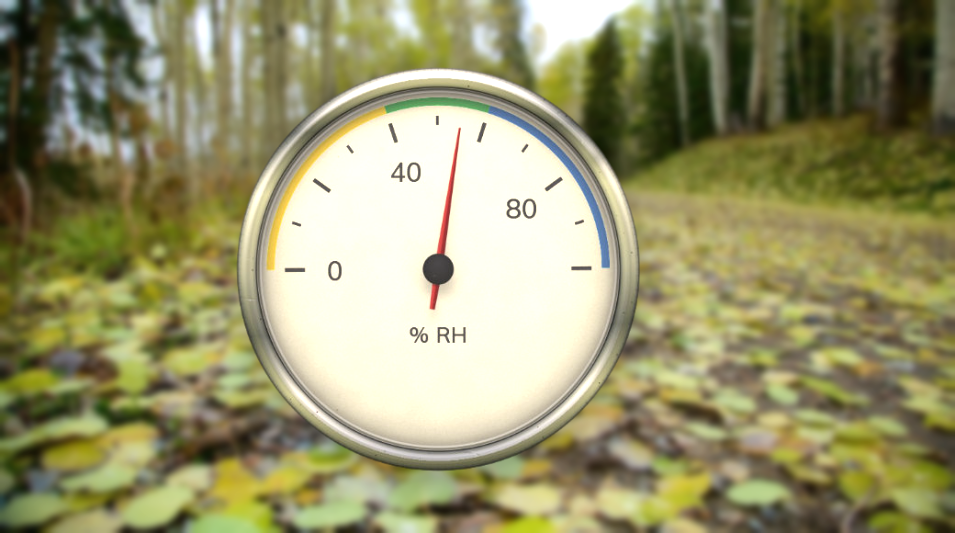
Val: 55 %
